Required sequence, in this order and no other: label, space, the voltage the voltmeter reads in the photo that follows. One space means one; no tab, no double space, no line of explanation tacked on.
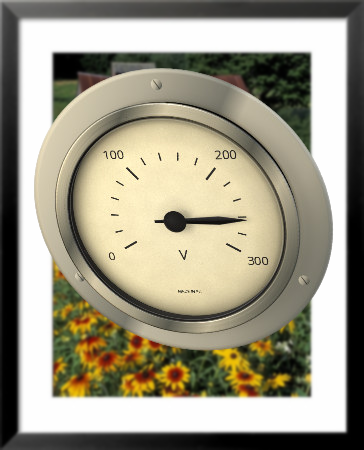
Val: 260 V
